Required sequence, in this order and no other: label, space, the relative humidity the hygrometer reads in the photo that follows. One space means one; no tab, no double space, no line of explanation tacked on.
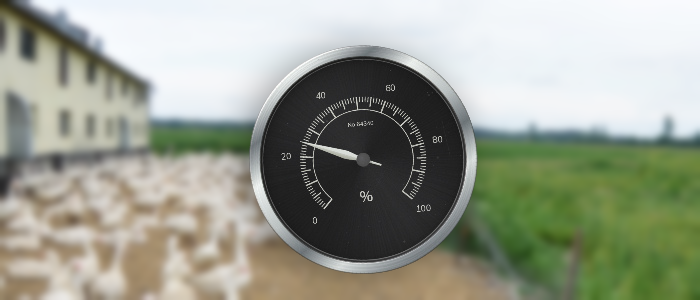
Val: 25 %
